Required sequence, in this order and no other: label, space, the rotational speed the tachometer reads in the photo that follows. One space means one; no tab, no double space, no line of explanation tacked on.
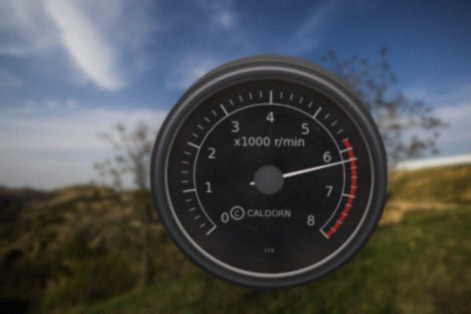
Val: 6200 rpm
